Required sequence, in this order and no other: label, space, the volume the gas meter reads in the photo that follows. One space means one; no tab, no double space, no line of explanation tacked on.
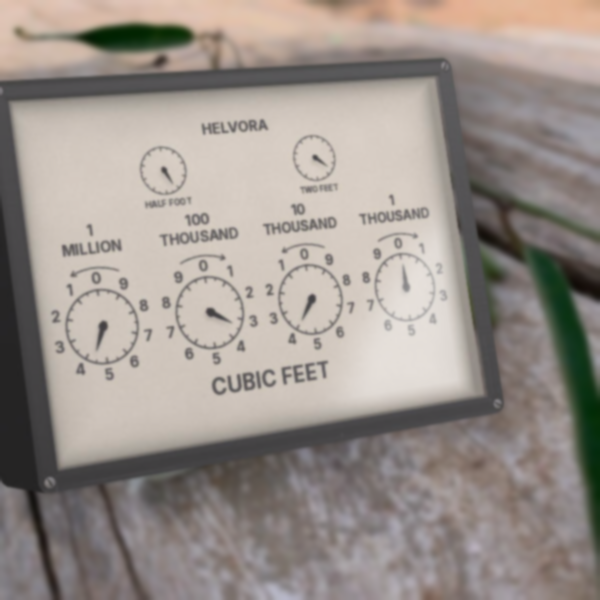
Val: 434000 ft³
